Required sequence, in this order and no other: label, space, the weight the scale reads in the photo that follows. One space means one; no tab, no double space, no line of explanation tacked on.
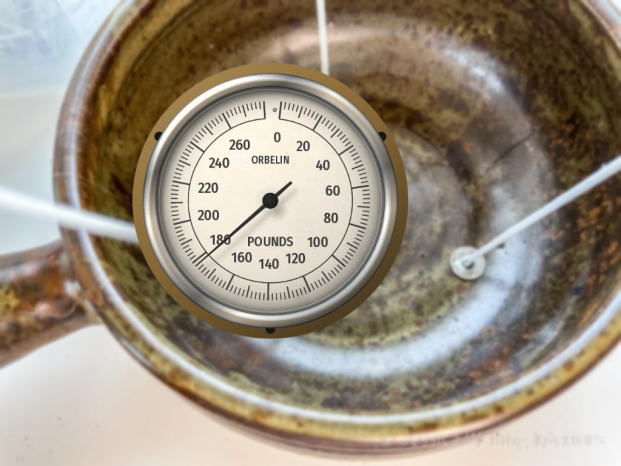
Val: 178 lb
